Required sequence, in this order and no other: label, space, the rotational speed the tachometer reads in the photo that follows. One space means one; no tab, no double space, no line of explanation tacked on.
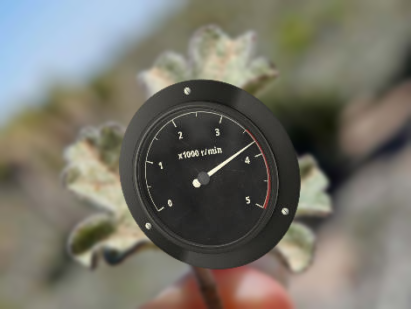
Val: 3750 rpm
